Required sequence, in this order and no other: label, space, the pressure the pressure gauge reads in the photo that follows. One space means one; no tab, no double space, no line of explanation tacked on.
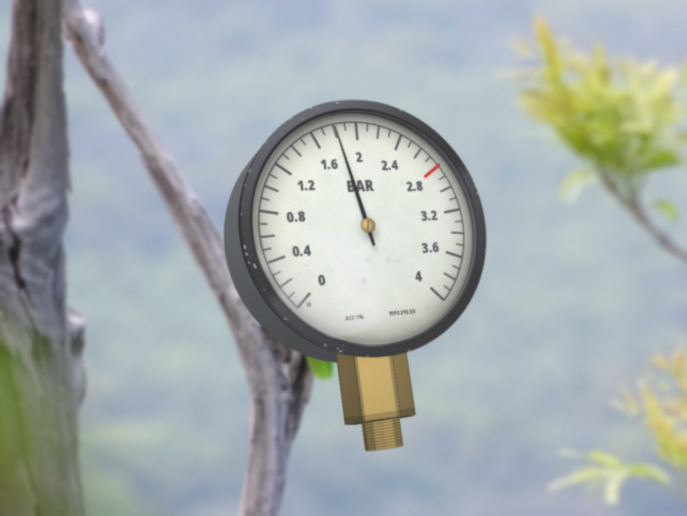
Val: 1.8 bar
